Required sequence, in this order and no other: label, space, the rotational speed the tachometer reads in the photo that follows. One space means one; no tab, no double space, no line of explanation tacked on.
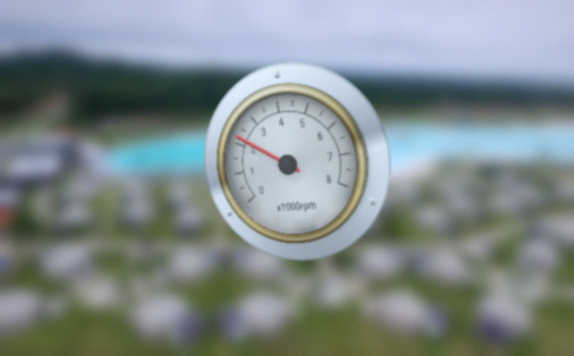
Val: 2250 rpm
